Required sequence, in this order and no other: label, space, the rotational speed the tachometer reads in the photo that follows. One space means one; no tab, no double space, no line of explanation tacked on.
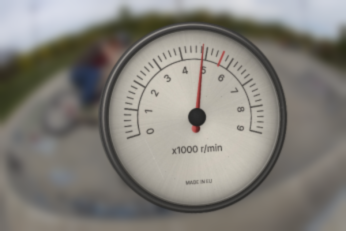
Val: 4800 rpm
